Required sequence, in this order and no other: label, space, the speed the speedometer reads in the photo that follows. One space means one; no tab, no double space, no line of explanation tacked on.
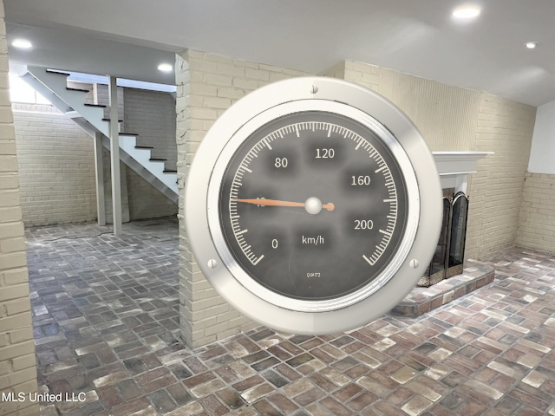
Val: 40 km/h
